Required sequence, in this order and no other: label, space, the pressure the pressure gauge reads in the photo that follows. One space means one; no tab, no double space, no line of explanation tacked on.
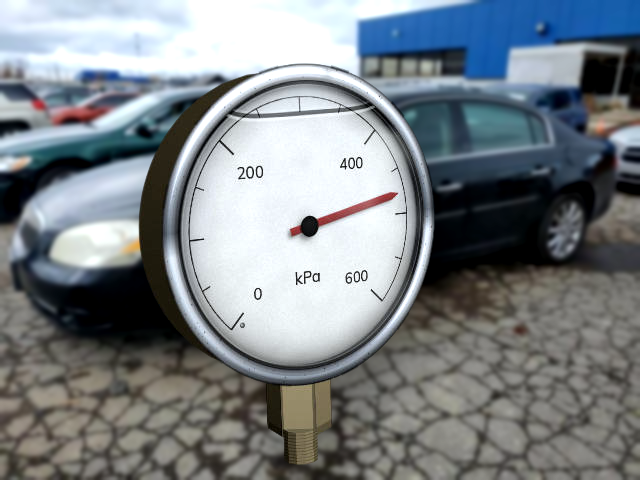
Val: 475 kPa
